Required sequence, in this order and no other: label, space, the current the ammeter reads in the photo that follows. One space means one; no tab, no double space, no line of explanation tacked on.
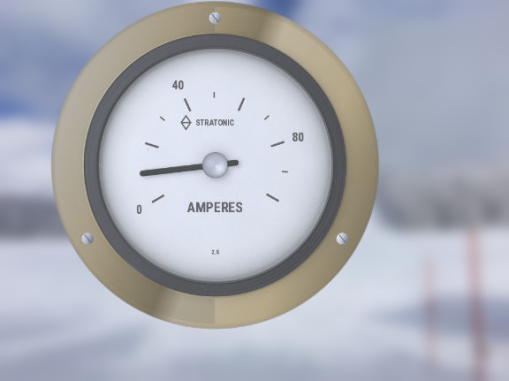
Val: 10 A
